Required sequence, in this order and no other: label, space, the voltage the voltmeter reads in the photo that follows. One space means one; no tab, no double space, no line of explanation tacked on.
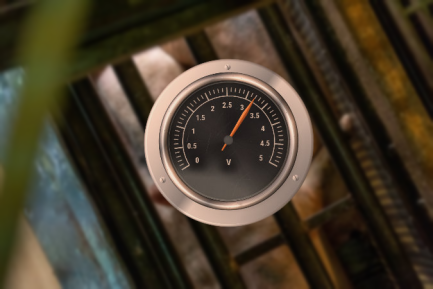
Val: 3.2 V
